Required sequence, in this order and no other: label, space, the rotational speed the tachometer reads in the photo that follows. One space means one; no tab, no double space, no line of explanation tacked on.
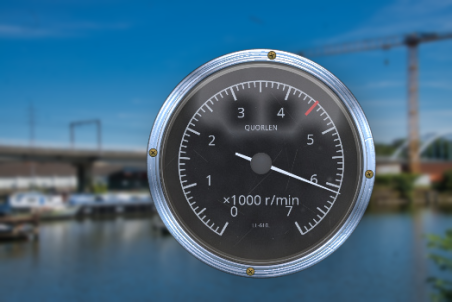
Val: 6100 rpm
